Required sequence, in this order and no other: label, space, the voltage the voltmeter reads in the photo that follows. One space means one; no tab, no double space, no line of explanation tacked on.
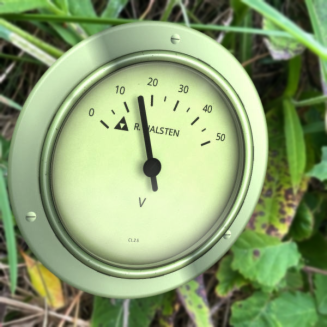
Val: 15 V
